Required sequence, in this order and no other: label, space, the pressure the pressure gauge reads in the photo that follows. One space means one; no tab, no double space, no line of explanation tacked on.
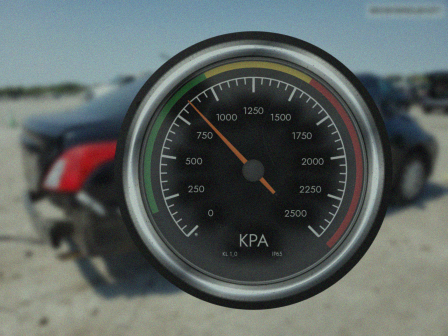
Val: 850 kPa
